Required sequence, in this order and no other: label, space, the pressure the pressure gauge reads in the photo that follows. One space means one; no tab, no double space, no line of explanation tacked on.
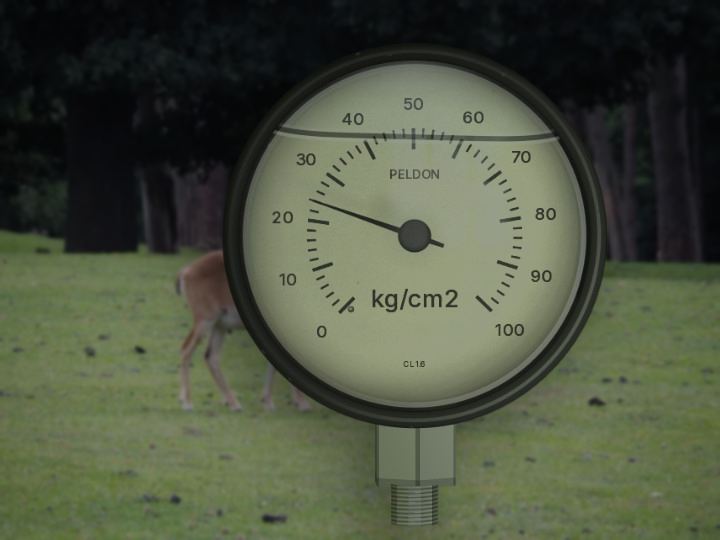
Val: 24 kg/cm²
